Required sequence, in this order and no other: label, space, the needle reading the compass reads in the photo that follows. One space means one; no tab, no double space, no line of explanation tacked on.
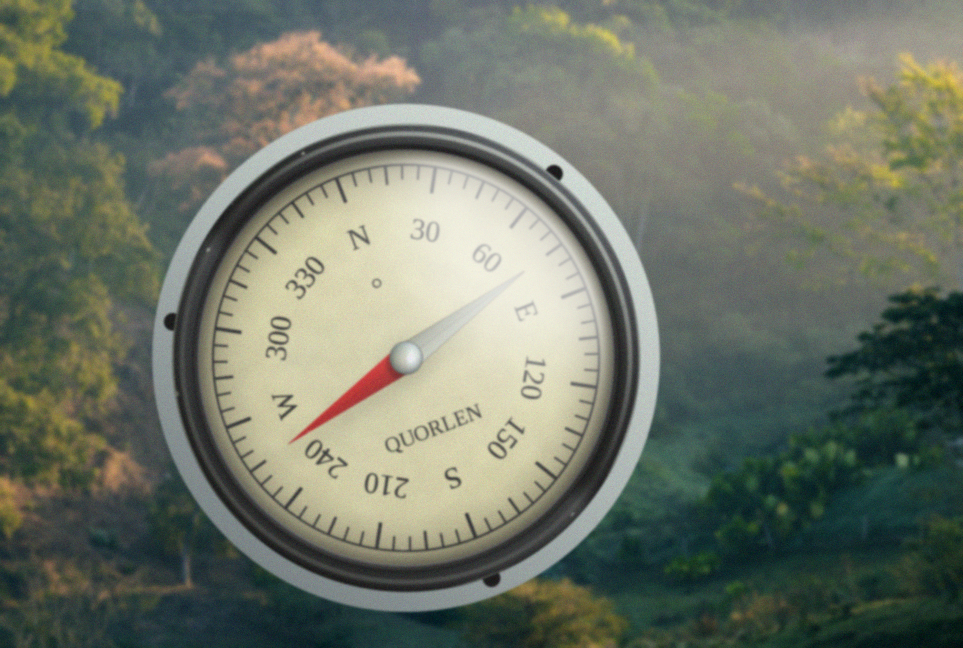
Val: 255 °
